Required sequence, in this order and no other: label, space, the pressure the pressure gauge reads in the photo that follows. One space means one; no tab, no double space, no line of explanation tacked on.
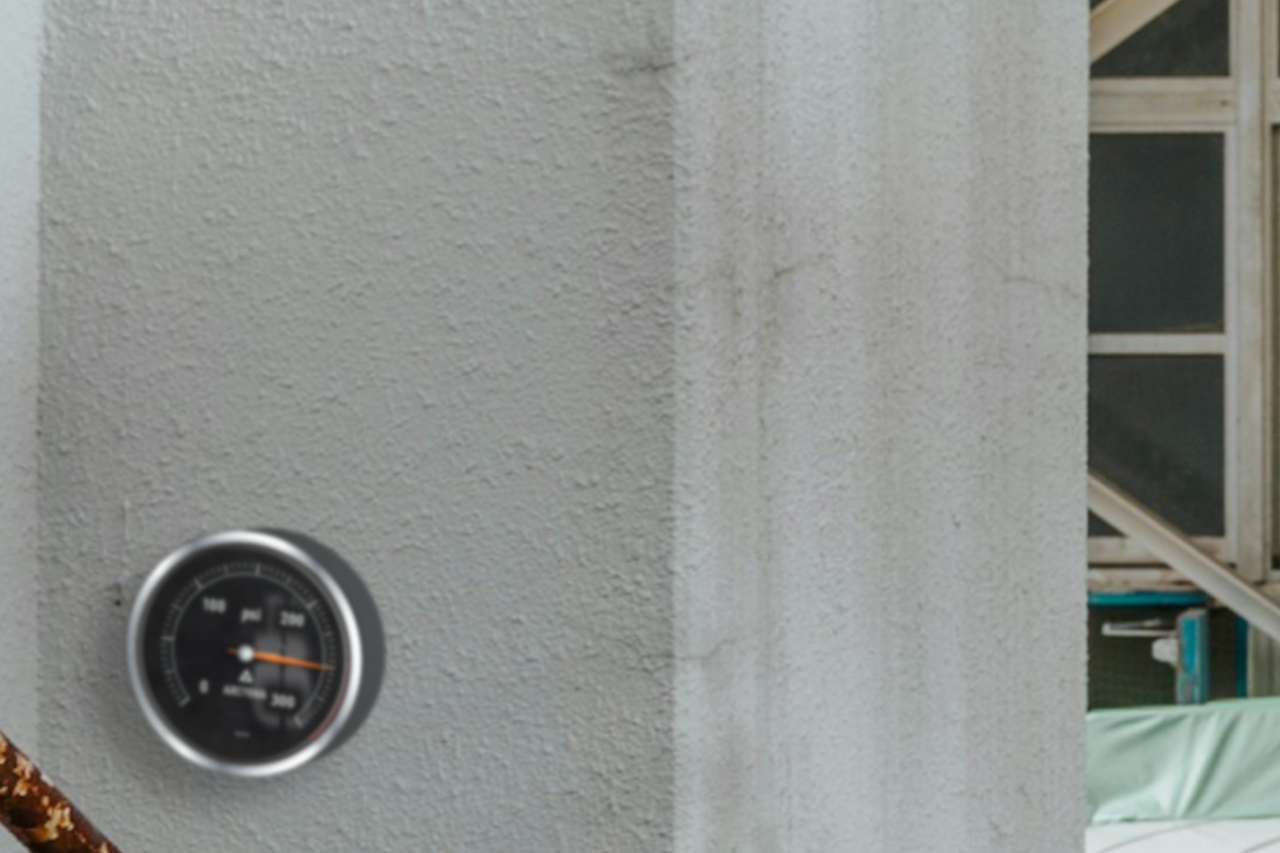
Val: 250 psi
